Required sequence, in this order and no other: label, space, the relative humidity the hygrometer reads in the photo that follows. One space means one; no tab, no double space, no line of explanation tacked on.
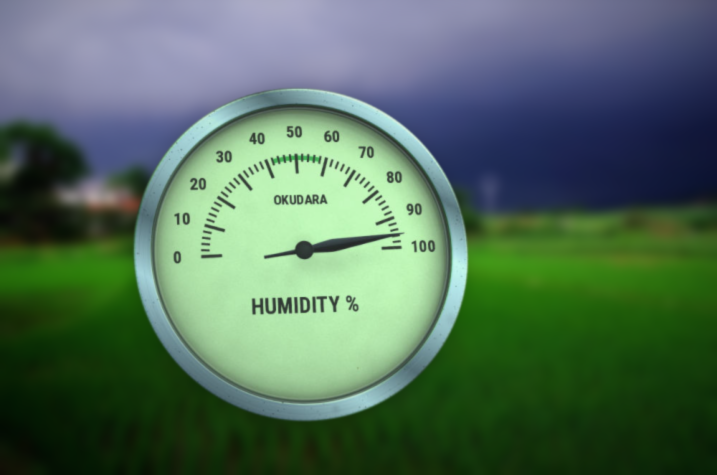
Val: 96 %
